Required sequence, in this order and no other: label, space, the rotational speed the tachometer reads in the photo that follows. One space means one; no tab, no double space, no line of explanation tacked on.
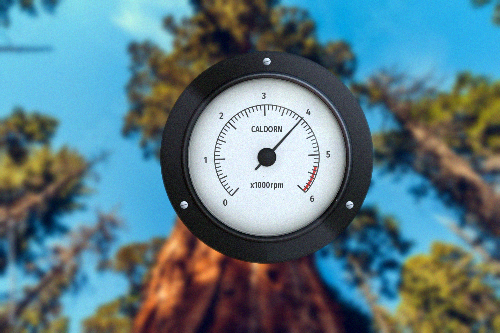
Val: 4000 rpm
